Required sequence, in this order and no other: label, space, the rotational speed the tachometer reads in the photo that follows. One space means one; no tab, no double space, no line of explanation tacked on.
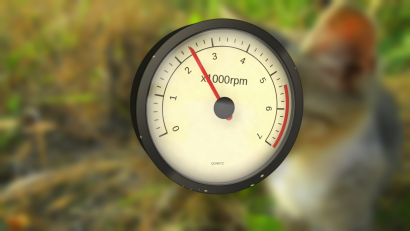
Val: 2400 rpm
